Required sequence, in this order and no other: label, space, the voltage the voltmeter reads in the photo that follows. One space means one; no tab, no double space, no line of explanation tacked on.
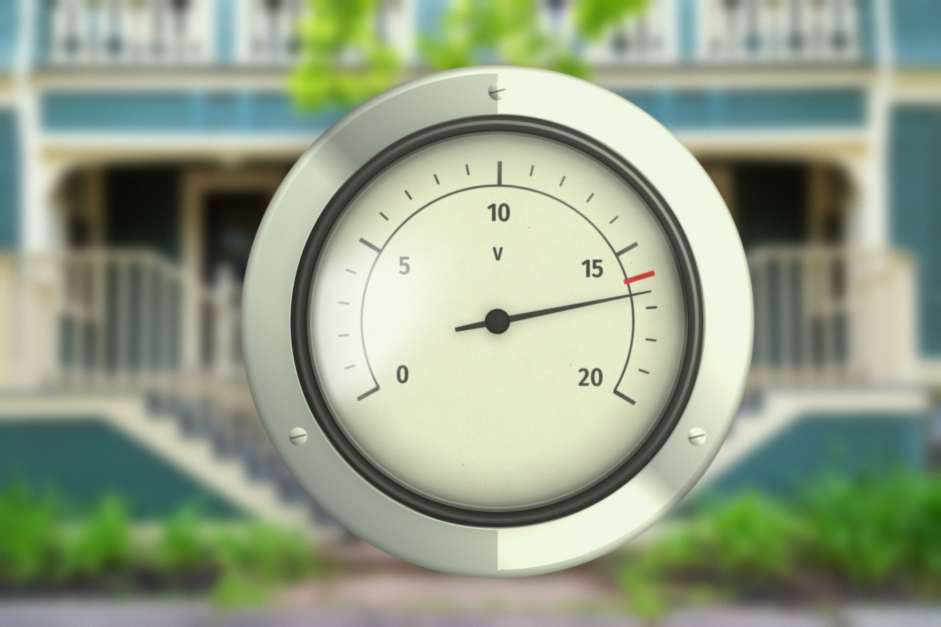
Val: 16.5 V
